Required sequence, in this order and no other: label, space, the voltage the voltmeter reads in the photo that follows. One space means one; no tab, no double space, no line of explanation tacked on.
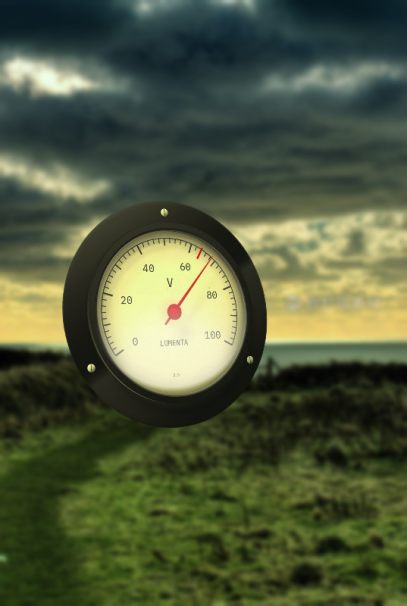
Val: 68 V
